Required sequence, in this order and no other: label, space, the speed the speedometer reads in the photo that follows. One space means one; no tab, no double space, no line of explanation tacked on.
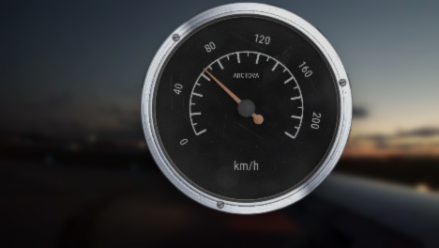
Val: 65 km/h
